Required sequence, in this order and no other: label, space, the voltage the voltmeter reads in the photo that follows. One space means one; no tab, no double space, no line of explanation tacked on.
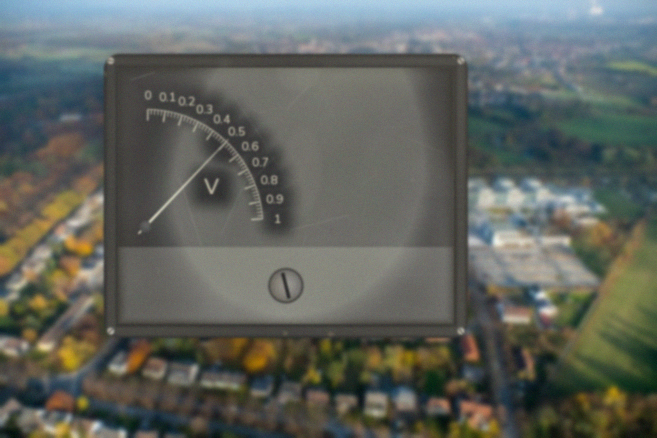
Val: 0.5 V
